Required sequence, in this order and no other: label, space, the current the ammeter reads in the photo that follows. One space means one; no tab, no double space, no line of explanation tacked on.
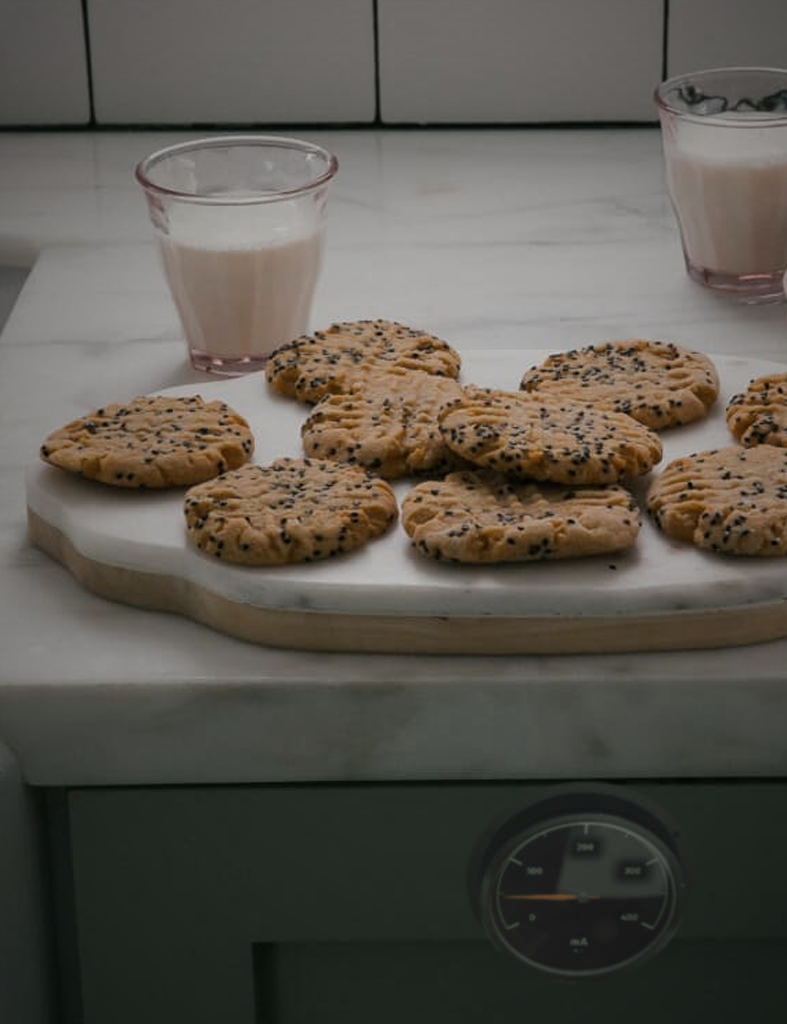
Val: 50 mA
